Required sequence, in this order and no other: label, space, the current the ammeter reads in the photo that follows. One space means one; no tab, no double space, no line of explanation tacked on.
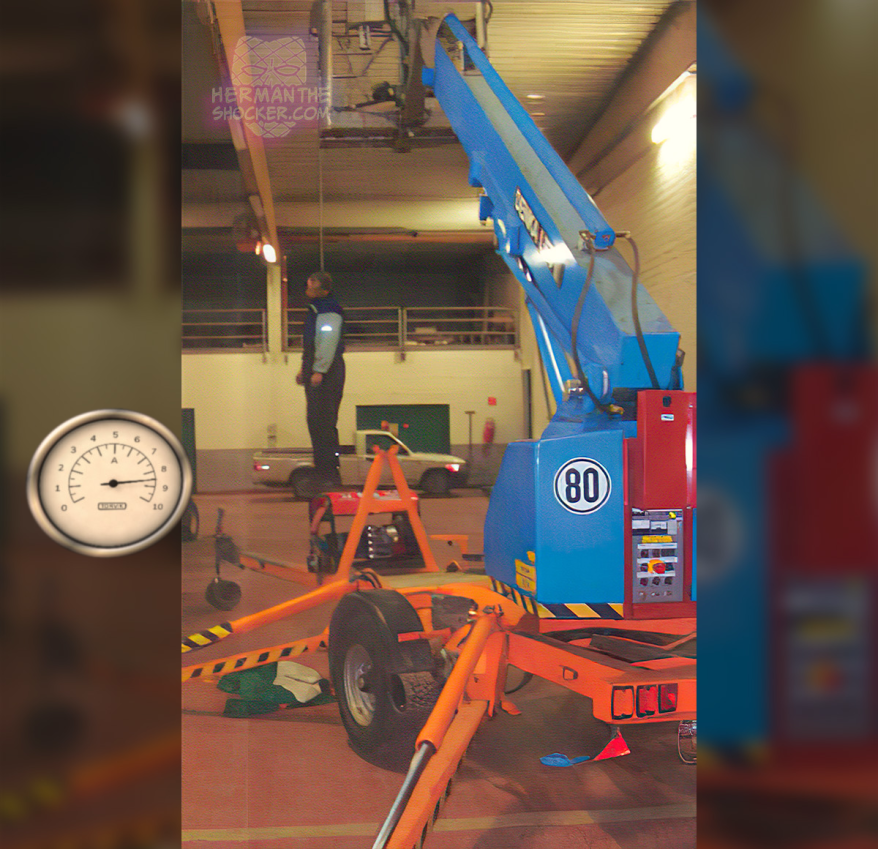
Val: 8.5 A
